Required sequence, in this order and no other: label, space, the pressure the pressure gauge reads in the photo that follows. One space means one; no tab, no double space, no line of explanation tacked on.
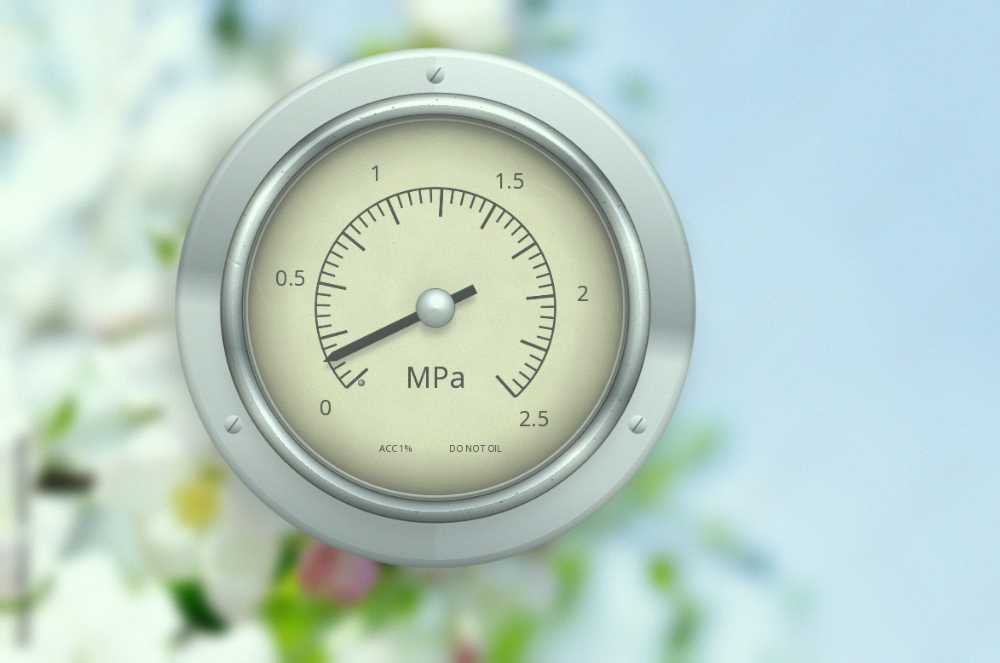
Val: 0.15 MPa
